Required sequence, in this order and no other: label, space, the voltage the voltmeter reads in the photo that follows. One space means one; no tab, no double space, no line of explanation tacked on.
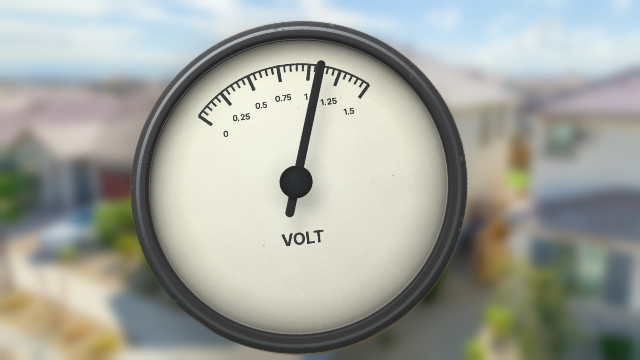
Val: 1.1 V
